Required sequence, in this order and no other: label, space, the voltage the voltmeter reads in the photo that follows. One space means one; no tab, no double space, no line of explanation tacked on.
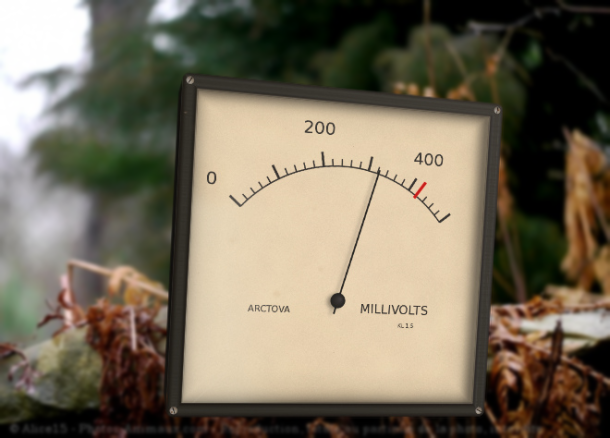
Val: 320 mV
